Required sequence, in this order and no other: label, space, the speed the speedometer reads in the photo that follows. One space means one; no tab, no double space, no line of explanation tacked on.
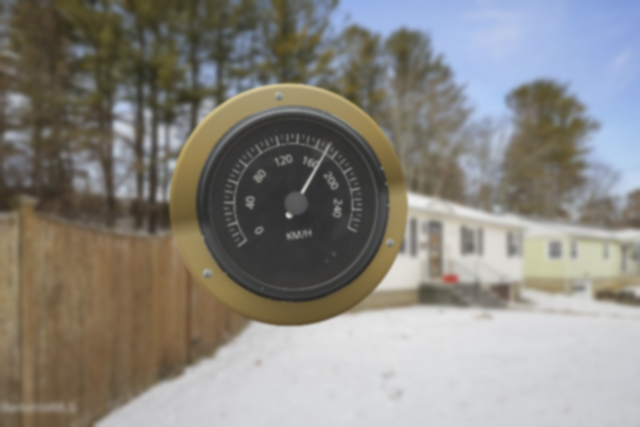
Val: 170 km/h
